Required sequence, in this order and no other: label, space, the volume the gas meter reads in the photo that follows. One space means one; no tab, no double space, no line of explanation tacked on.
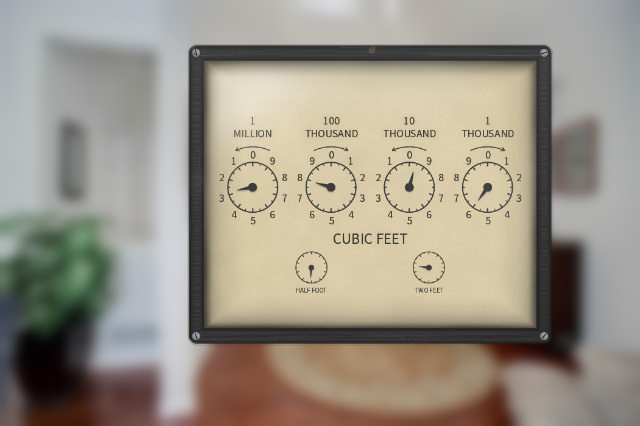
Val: 279600 ft³
